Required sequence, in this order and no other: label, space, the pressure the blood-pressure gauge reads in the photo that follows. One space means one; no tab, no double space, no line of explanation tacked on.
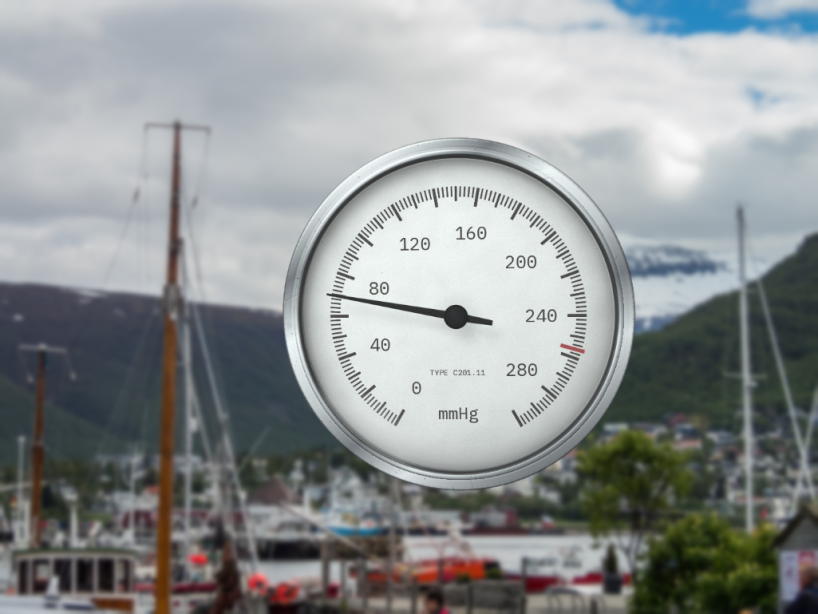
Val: 70 mmHg
